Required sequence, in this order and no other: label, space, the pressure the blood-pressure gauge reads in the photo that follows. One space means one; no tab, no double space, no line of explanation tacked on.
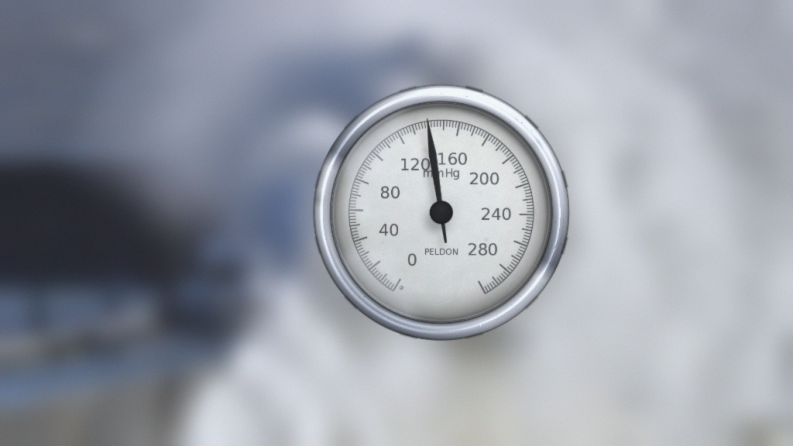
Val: 140 mmHg
